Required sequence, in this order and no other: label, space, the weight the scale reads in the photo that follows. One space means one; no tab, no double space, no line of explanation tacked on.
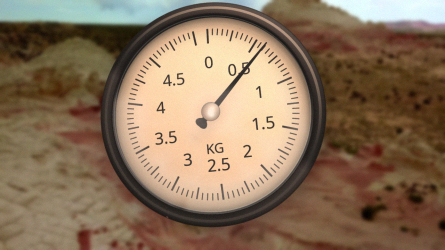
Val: 0.6 kg
